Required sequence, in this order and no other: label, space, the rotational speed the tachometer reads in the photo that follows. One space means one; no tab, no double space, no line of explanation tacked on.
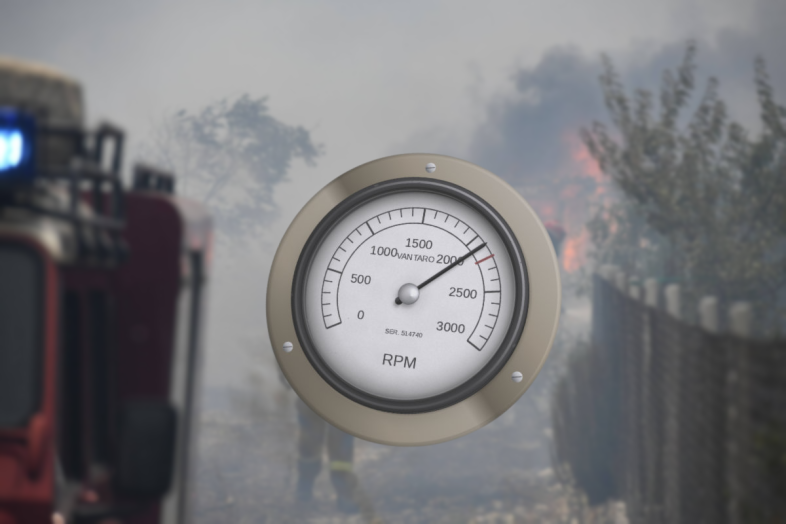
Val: 2100 rpm
